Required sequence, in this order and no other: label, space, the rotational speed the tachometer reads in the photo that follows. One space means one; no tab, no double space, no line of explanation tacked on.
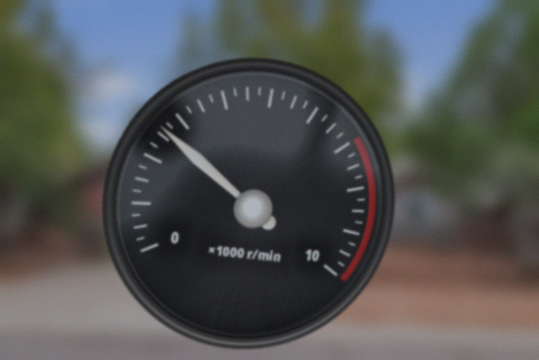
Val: 2625 rpm
